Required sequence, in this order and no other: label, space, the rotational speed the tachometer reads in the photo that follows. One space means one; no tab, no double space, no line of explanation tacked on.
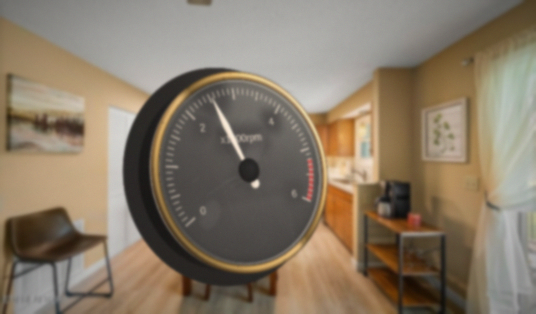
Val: 2500 rpm
